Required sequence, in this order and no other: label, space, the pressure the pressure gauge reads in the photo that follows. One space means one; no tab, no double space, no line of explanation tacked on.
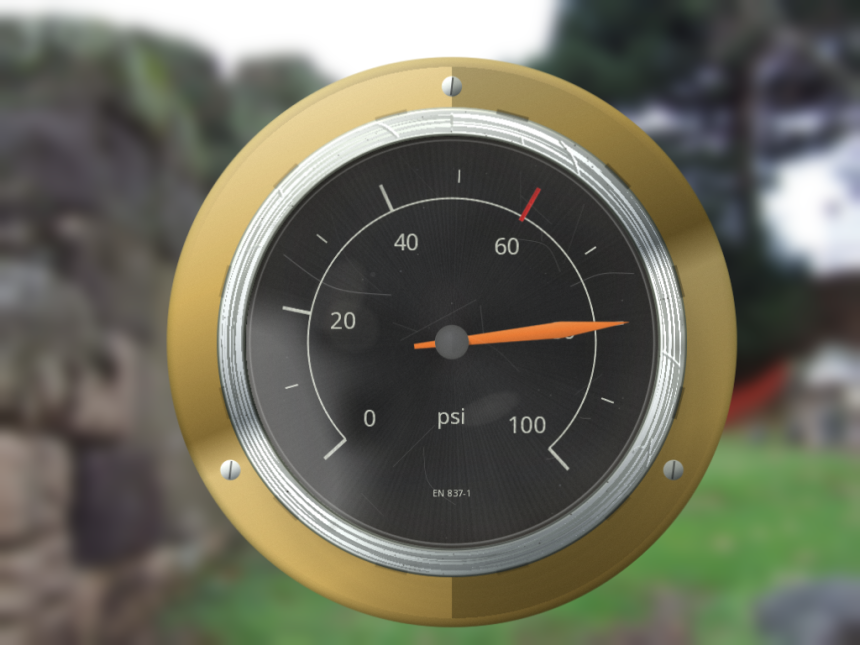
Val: 80 psi
